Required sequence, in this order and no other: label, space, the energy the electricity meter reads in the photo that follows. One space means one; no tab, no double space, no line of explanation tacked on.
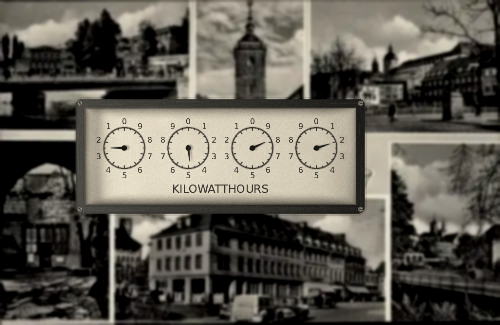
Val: 2482 kWh
